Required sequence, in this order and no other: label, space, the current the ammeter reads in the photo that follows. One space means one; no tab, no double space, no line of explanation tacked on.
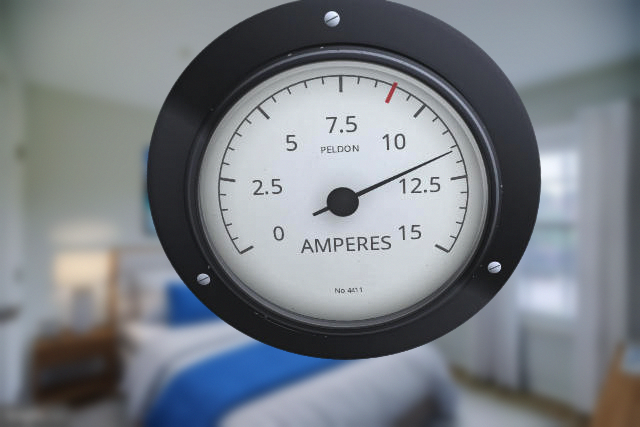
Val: 11.5 A
